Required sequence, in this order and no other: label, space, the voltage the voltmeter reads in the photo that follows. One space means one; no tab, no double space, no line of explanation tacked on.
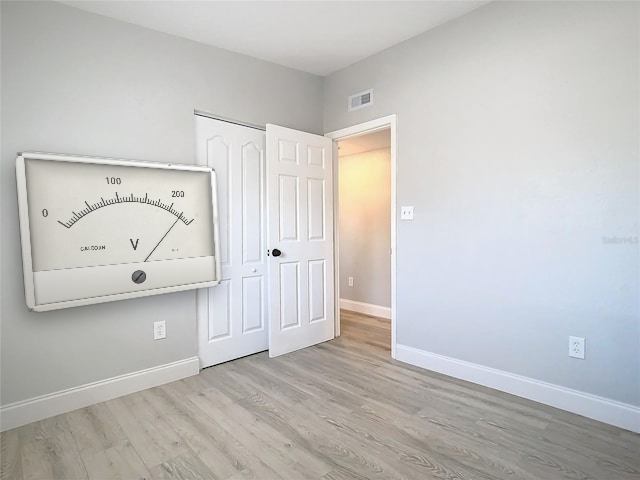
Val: 225 V
